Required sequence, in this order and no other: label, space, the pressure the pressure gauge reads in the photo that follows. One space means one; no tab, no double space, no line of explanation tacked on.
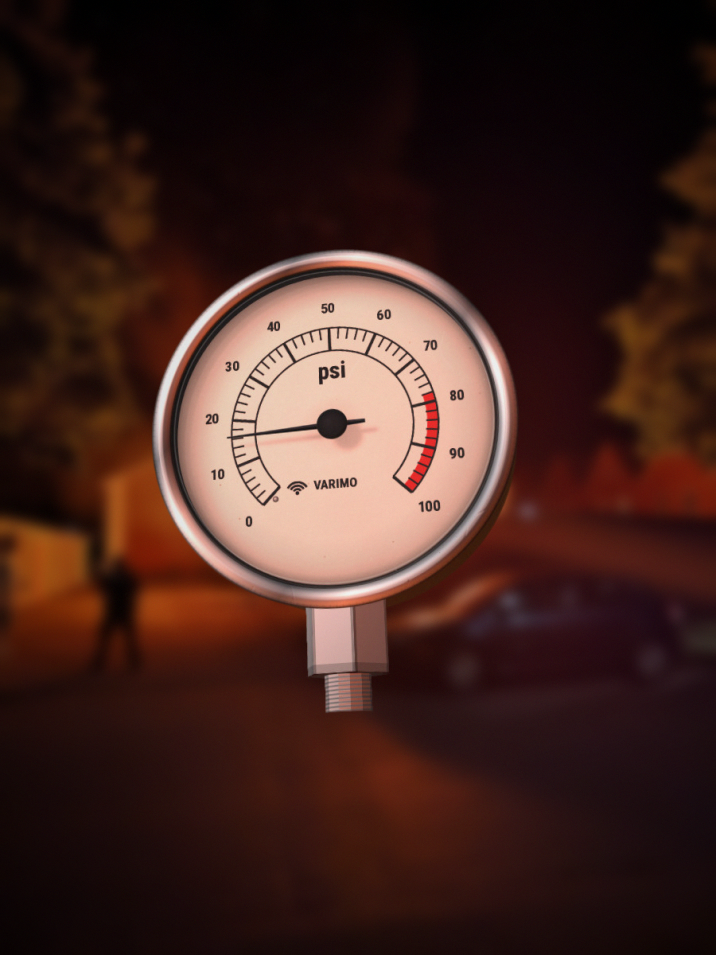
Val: 16 psi
